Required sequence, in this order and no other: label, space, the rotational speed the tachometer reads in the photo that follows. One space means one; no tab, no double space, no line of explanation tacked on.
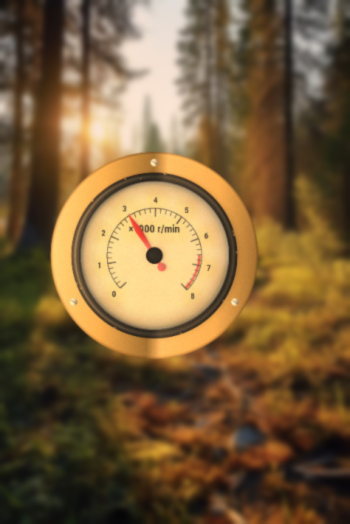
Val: 3000 rpm
